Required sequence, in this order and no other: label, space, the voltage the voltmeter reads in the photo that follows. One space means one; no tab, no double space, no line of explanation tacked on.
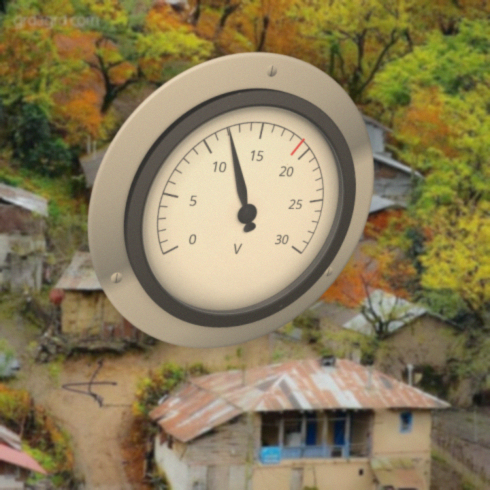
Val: 12 V
